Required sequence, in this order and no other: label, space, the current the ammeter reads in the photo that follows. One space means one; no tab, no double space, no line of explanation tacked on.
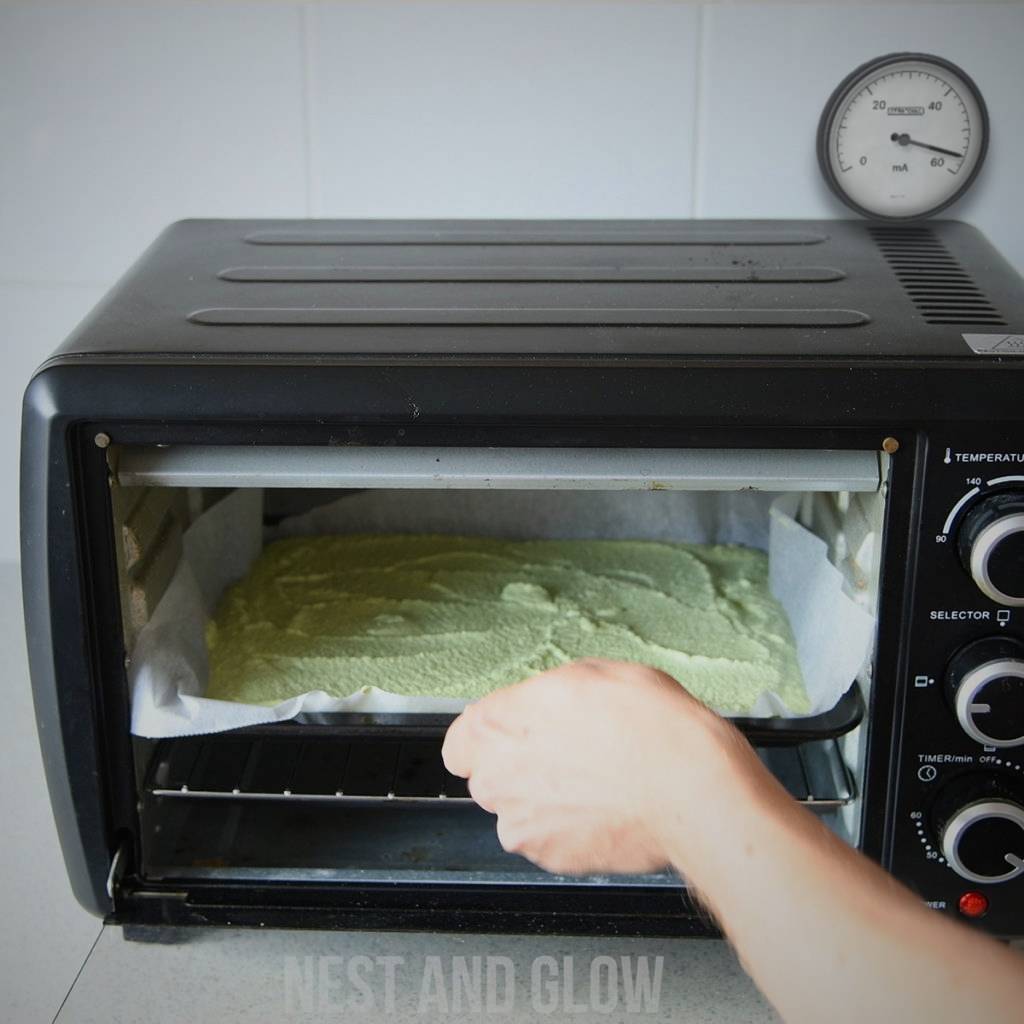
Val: 56 mA
